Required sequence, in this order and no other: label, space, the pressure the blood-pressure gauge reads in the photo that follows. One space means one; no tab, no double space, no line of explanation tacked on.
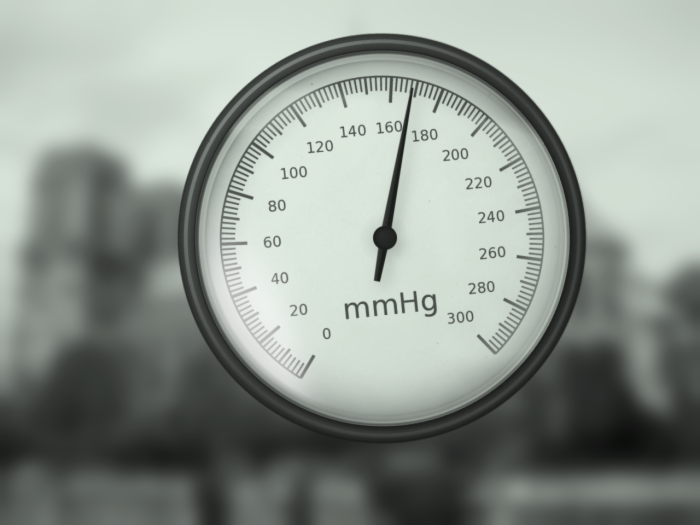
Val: 168 mmHg
